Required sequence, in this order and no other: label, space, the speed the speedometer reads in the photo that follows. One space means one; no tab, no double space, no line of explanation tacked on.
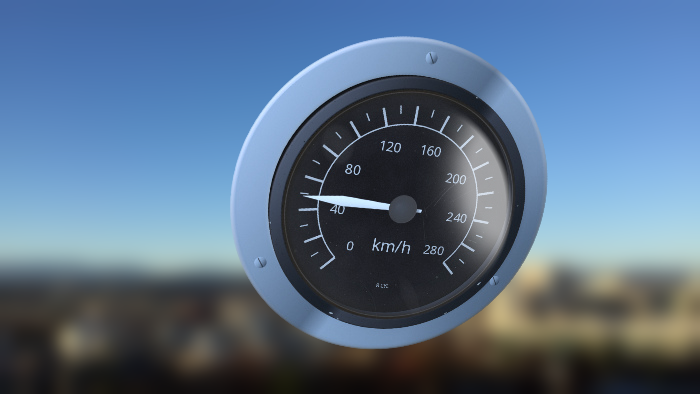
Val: 50 km/h
